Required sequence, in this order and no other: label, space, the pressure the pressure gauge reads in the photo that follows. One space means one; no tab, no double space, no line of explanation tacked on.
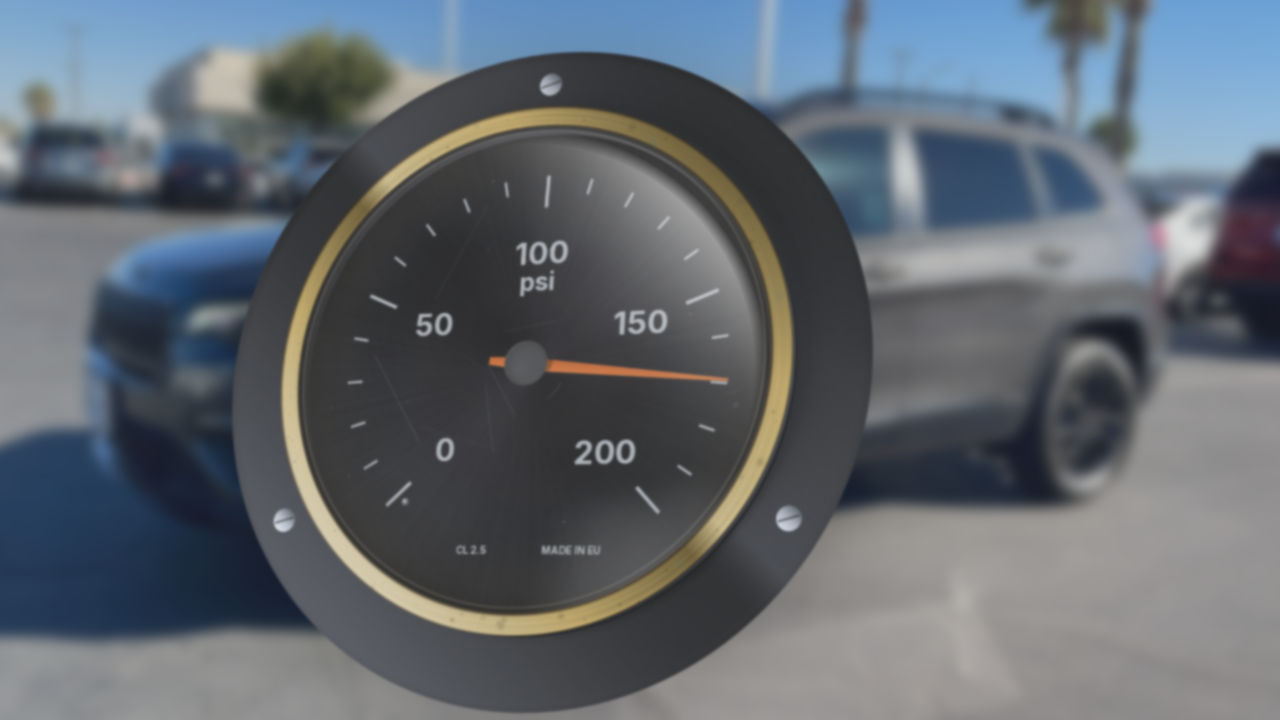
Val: 170 psi
